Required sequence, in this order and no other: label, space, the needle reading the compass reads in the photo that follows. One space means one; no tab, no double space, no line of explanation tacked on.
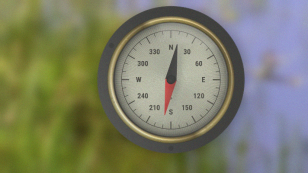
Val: 190 °
